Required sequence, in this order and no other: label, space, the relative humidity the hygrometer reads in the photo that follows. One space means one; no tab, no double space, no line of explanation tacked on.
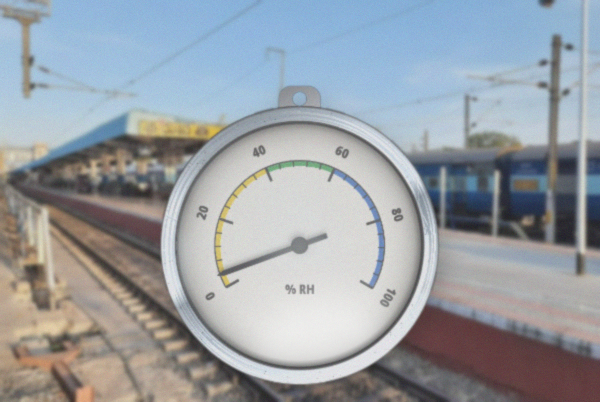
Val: 4 %
